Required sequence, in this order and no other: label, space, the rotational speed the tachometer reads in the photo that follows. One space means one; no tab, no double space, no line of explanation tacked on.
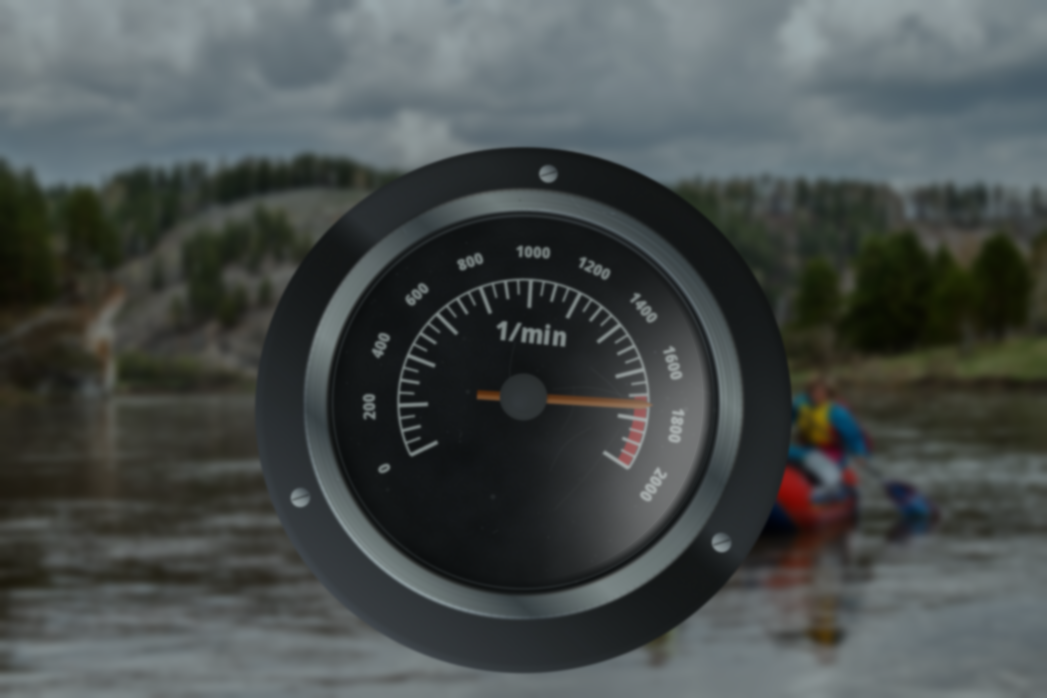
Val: 1750 rpm
